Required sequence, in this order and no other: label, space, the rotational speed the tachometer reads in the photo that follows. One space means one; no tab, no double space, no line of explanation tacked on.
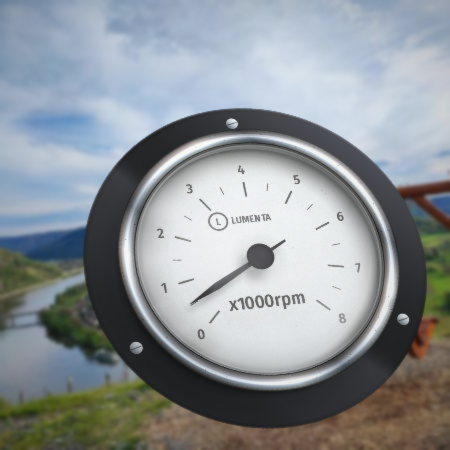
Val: 500 rpm
